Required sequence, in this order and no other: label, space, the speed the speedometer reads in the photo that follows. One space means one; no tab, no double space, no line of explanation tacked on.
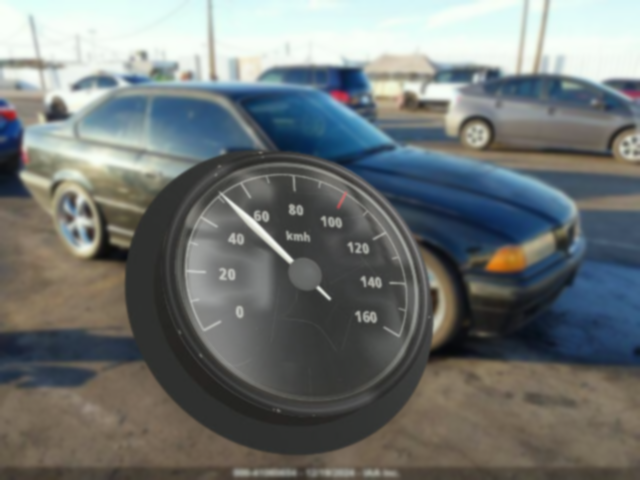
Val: 50 km/h
